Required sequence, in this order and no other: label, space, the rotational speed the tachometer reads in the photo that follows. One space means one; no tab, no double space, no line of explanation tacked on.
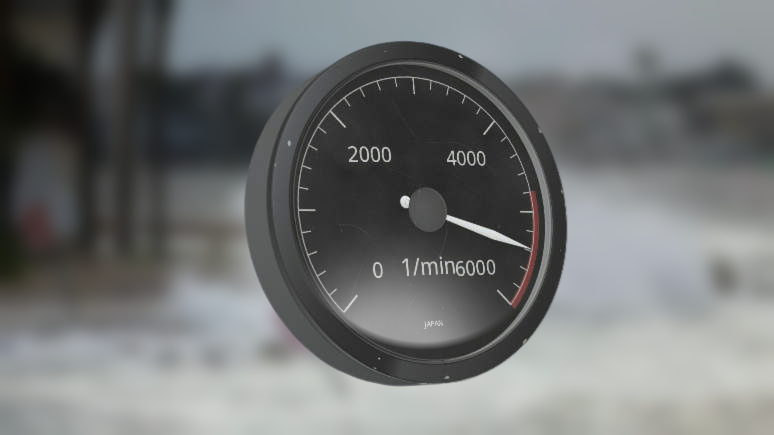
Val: 5400 rpm
